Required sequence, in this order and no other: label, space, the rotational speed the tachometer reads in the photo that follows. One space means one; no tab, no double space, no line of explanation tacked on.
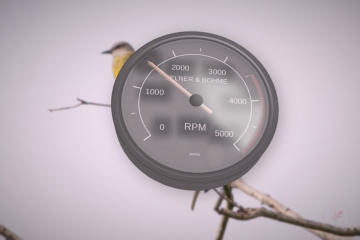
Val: 1500 rpm
